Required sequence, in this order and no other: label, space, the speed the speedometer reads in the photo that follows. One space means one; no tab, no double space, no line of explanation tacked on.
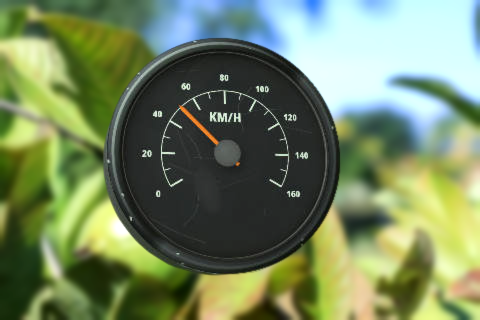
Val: 50 km/h
